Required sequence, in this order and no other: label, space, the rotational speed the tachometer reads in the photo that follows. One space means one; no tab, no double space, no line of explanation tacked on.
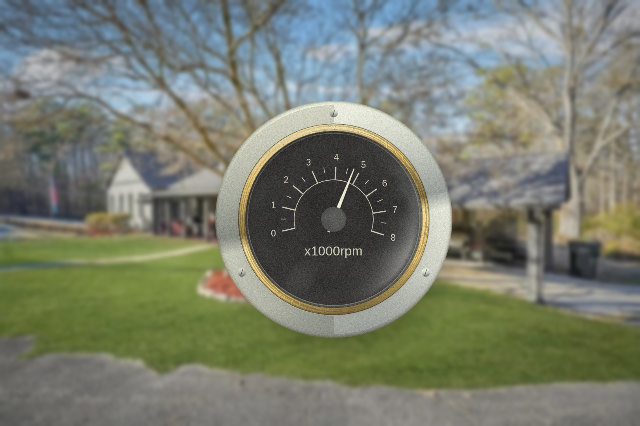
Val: 4750 rpm
